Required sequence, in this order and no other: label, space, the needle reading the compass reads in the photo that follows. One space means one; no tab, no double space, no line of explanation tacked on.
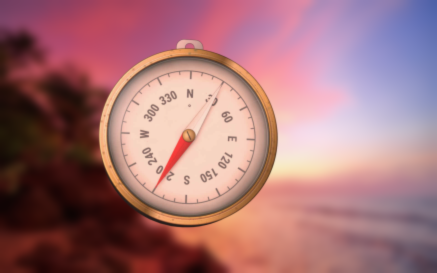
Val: 210 °
